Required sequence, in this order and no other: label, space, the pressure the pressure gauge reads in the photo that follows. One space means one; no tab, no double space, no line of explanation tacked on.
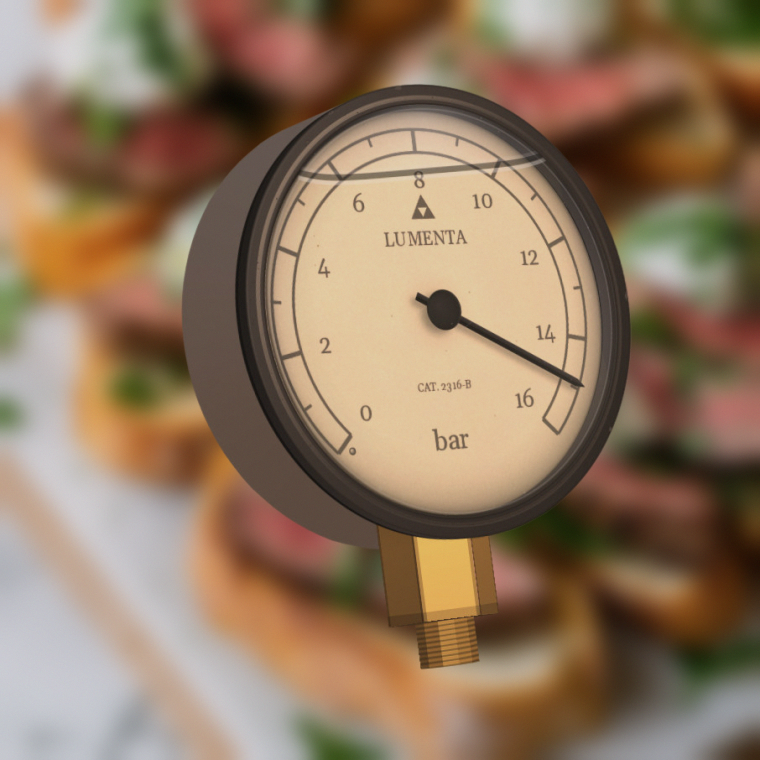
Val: 15 bar
